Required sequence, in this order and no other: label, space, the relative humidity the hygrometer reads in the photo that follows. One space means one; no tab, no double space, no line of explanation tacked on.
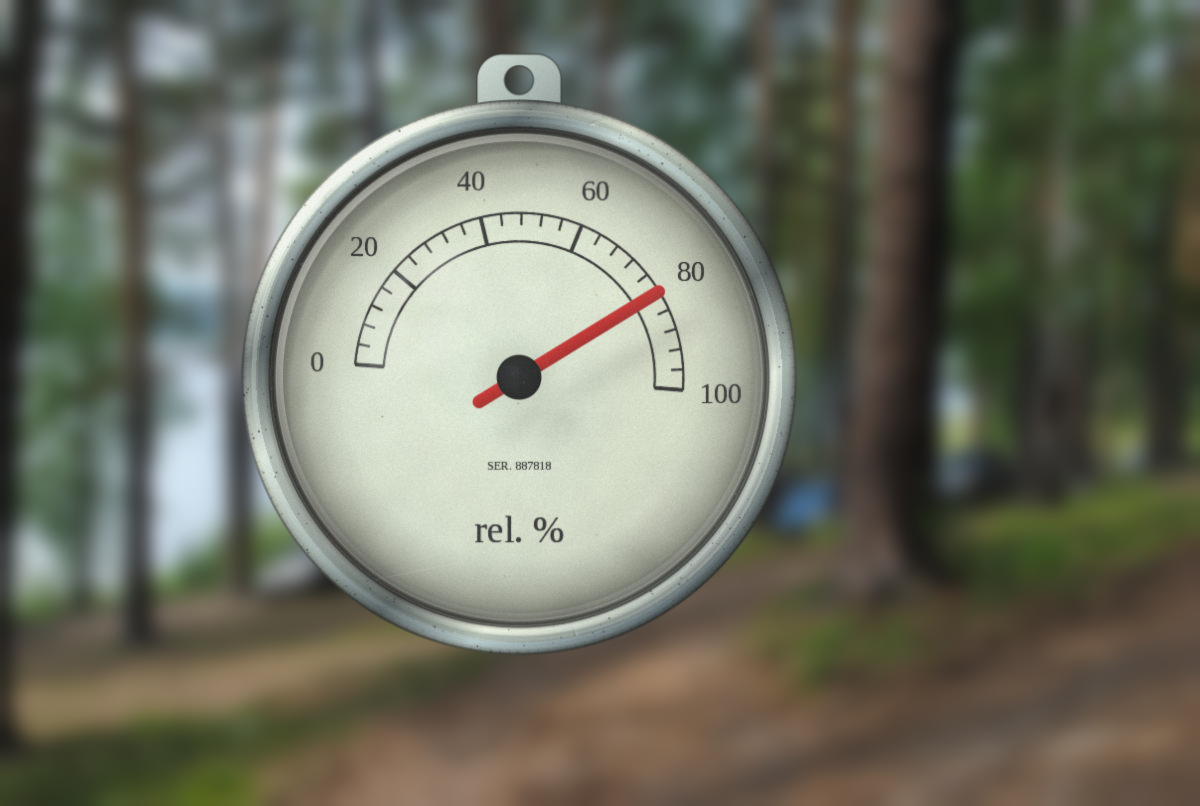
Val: 80 %
